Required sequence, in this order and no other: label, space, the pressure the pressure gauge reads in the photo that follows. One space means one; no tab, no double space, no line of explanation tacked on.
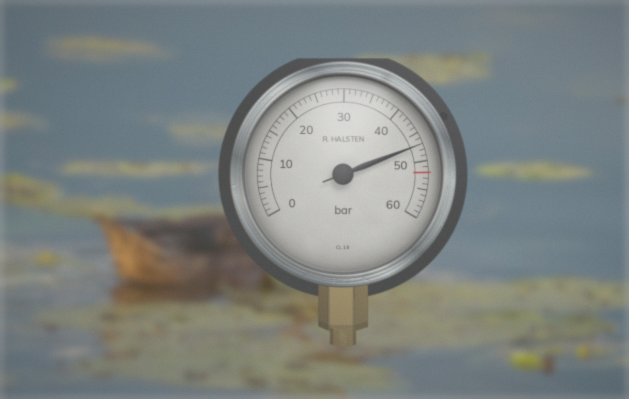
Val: 47 bar
